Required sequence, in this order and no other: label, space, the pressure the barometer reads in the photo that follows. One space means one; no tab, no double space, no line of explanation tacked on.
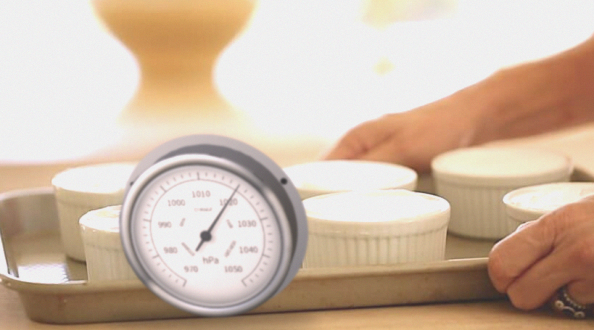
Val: 1020 hPa
